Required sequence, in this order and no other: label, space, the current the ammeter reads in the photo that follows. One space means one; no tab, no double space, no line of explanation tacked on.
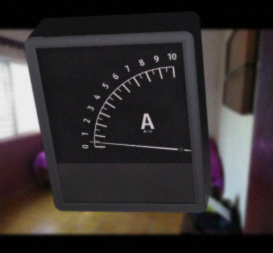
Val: 0.5 A
